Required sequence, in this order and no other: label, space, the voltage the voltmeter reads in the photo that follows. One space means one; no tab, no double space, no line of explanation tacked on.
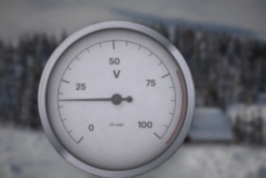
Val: 17.5 V
